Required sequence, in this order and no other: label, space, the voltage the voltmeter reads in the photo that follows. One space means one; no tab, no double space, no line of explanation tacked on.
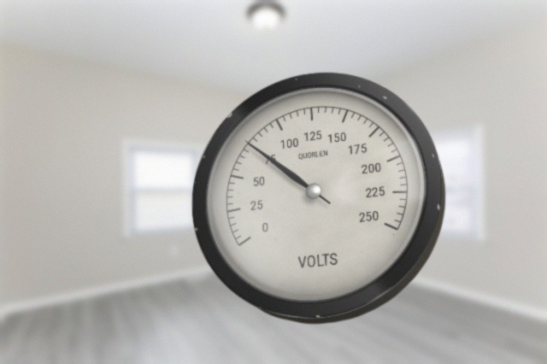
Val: 75 V
